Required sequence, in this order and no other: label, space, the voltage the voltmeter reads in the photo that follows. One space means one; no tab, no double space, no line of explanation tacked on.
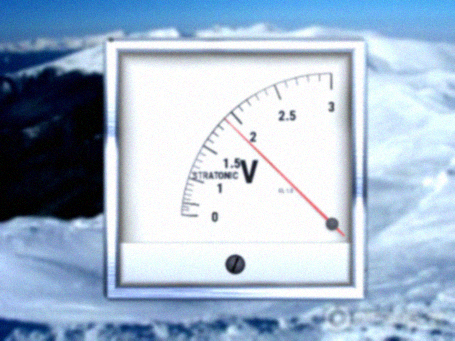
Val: 1.9 V
